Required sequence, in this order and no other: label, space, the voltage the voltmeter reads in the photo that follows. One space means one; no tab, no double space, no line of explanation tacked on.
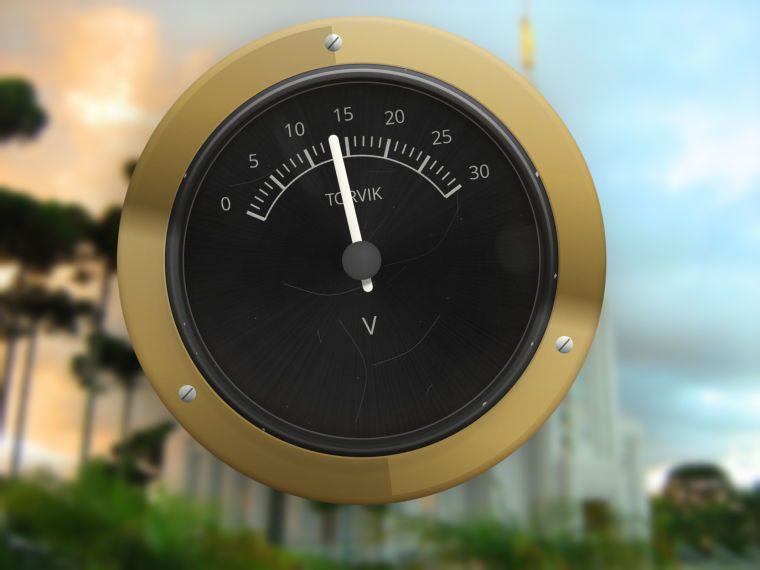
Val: 13.5 V
